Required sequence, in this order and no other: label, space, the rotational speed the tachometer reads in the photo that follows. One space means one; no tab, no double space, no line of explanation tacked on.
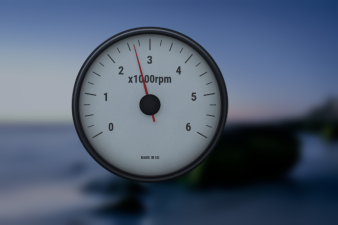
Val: 2625 rpm
